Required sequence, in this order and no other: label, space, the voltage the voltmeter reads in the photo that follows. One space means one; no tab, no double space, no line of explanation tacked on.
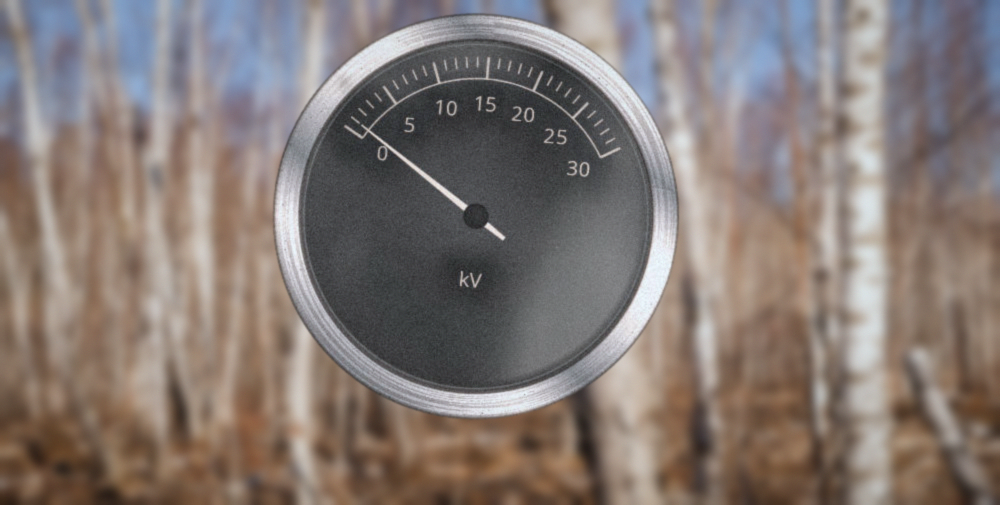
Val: 1 kV
